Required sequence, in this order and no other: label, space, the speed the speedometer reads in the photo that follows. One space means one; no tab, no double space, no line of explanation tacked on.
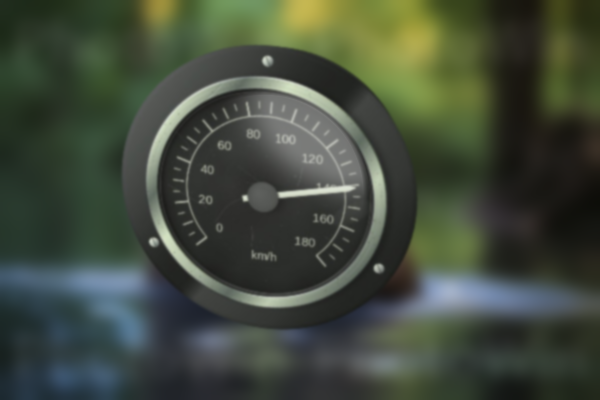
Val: 140 km/h
